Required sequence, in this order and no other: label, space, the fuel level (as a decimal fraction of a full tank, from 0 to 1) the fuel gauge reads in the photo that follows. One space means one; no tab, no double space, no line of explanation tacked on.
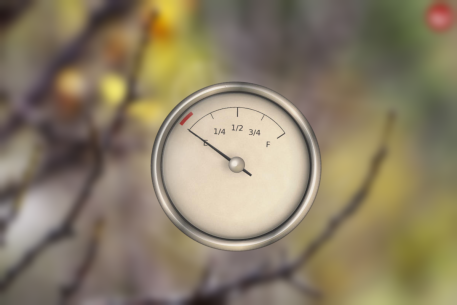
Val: 0
